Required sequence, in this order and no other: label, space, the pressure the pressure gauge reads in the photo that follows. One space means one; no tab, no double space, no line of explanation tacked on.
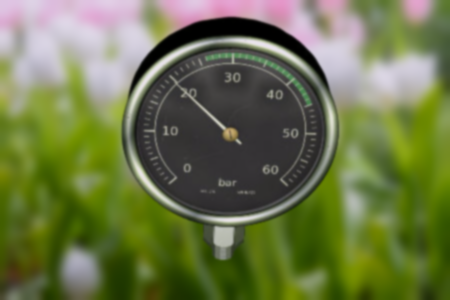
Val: 20 bar
